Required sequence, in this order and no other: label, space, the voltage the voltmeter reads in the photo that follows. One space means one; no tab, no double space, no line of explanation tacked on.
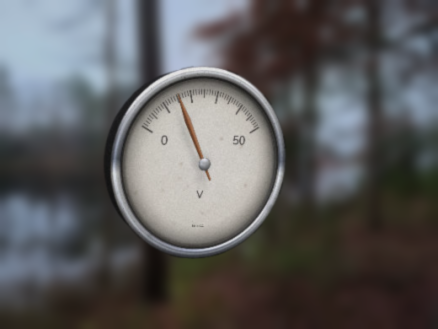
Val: 15 V
